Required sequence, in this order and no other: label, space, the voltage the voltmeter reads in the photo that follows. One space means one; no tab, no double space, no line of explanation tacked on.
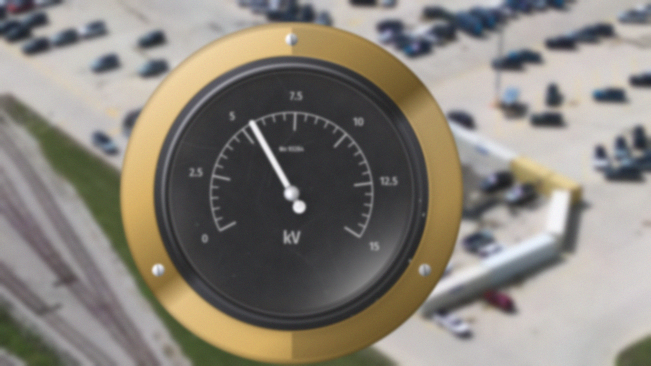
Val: 5.5 kV
